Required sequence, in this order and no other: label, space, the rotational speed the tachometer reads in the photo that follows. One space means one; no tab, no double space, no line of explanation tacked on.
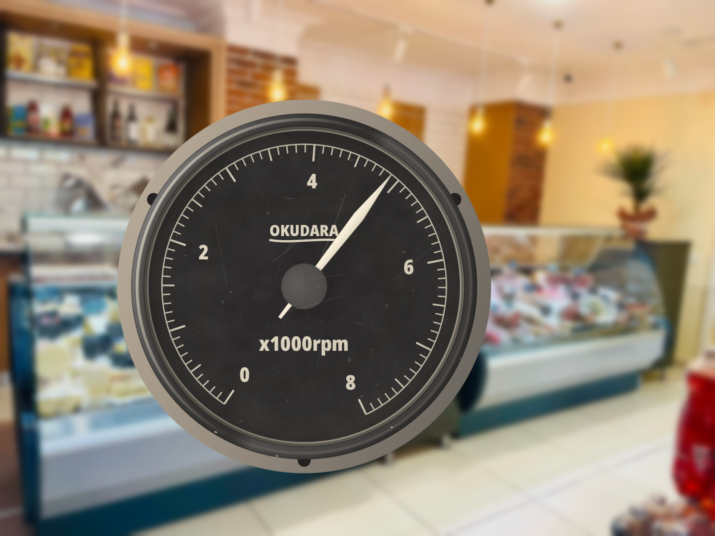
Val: 4900 rpm
